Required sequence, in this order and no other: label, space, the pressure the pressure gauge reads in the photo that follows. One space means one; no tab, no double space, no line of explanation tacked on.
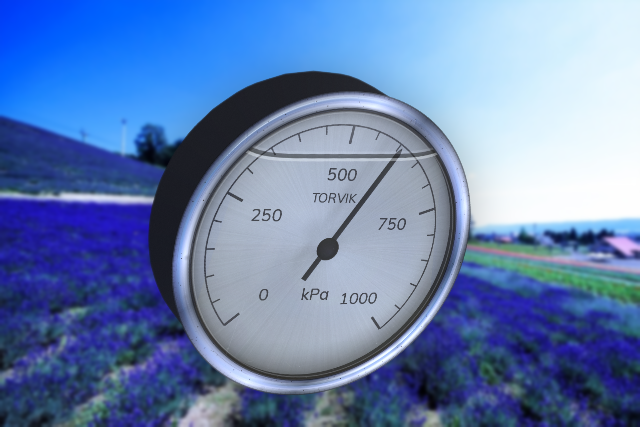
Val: 600 kPa
